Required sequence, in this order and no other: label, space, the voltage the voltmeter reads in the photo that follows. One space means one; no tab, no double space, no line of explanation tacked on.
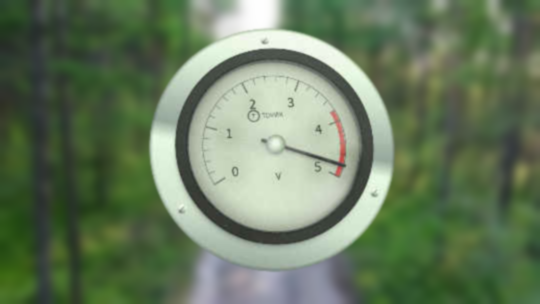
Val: 4.8 V
